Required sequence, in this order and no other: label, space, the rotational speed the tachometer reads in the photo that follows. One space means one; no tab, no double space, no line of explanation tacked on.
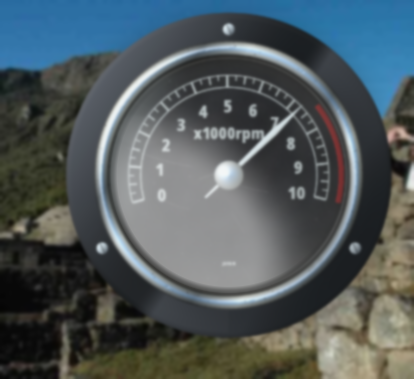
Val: 7250 rpm
